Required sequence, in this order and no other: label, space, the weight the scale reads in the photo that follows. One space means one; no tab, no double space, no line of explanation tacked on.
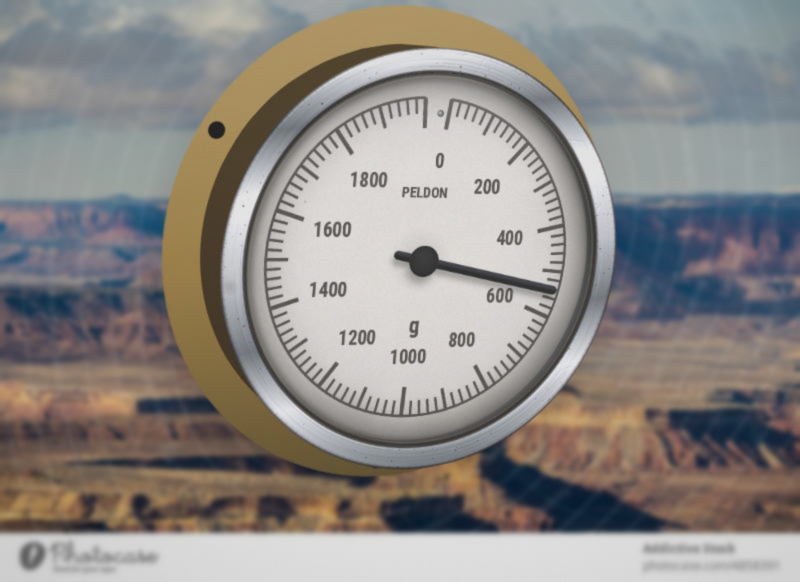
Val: 540 g
